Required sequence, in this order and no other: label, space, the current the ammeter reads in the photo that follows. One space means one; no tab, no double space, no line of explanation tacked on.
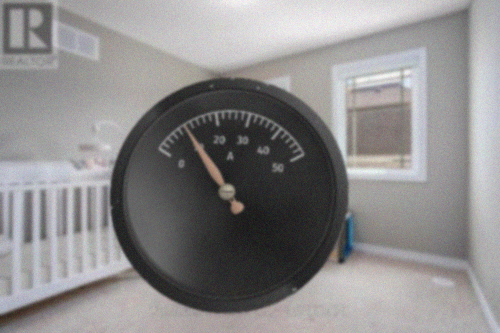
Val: 10 A
